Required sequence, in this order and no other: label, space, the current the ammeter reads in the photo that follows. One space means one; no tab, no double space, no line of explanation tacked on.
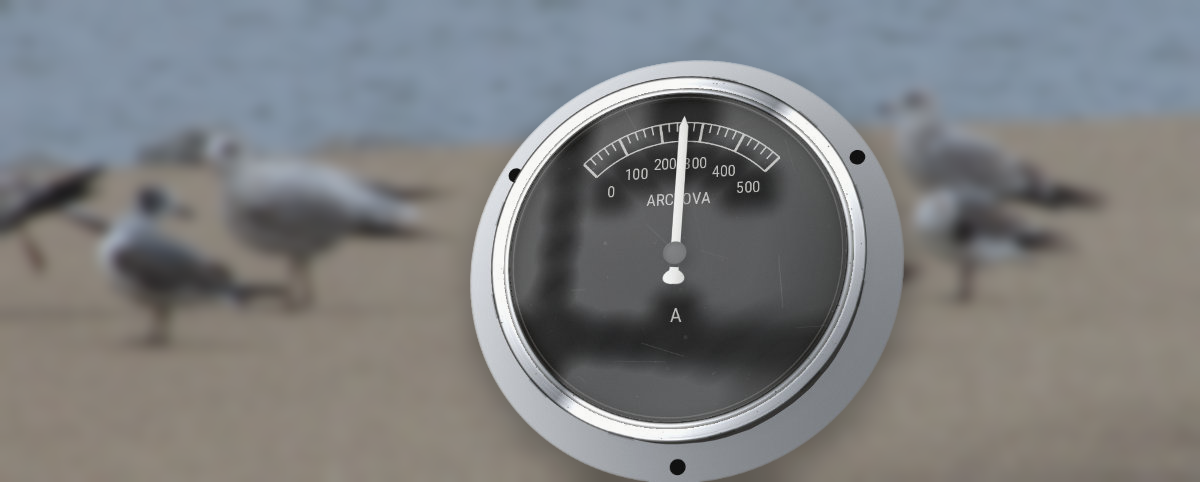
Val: 260 A
